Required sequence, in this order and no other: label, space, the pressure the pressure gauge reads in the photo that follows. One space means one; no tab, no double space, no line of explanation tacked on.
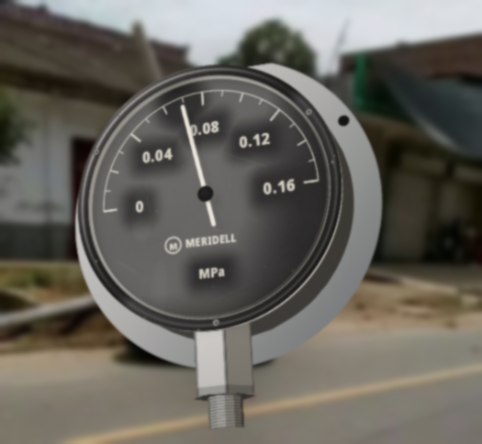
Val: 0.07 MPa
